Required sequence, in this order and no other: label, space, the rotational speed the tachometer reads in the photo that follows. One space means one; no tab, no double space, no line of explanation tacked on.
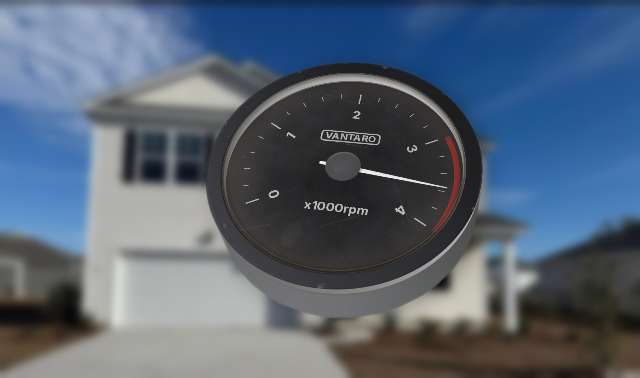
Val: 3600 rpm
